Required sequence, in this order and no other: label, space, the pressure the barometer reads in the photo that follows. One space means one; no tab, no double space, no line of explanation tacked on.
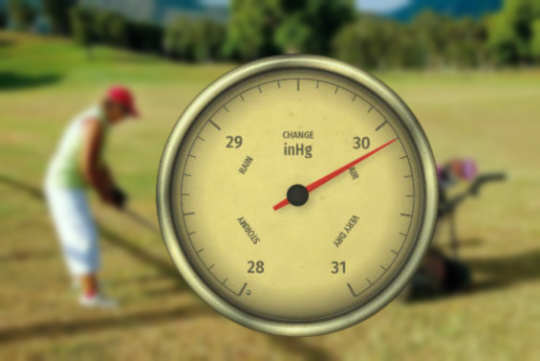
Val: 30.1 inHg
